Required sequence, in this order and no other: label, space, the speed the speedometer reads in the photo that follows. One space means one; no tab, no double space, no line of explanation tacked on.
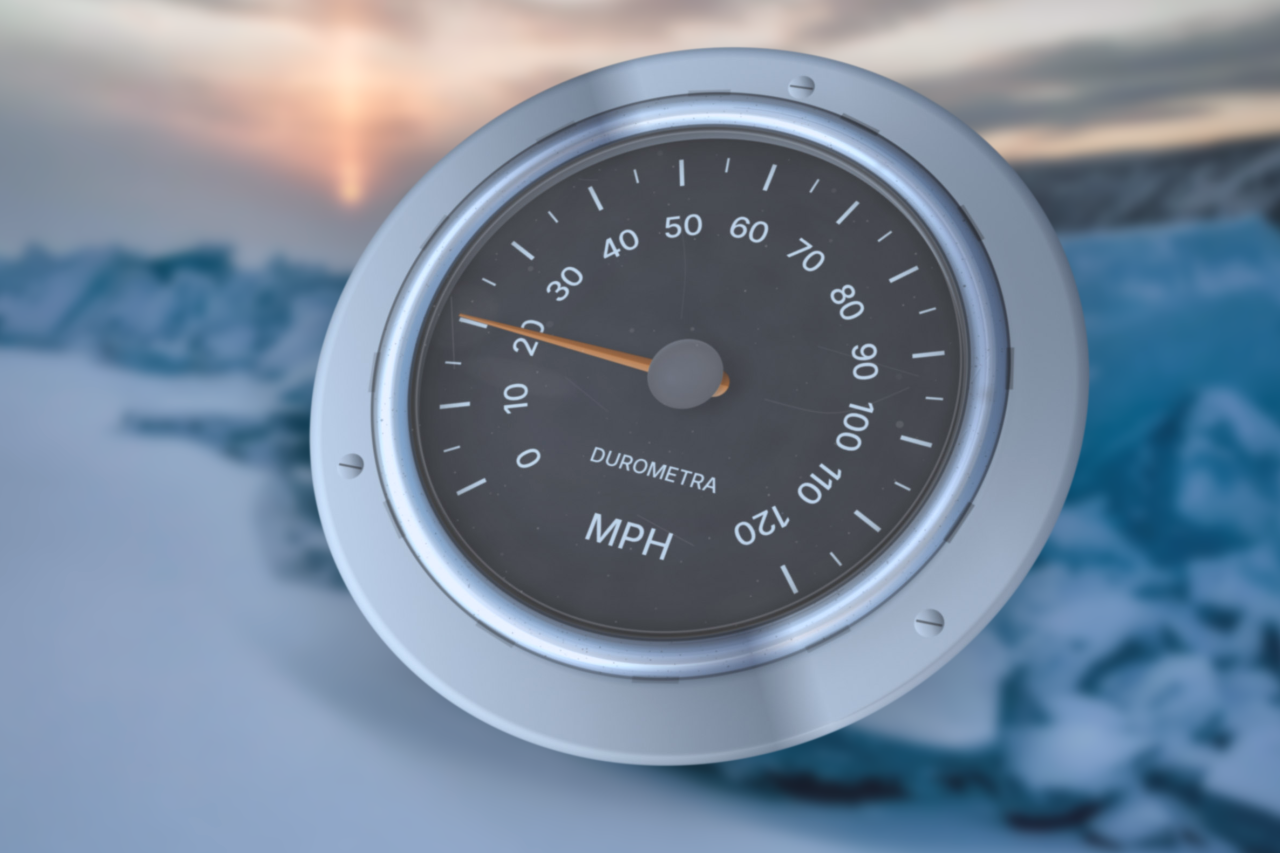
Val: 20 mph
